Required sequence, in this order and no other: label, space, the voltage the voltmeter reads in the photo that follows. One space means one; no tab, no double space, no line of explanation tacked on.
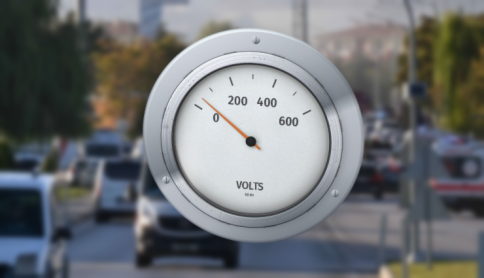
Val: 50 V
